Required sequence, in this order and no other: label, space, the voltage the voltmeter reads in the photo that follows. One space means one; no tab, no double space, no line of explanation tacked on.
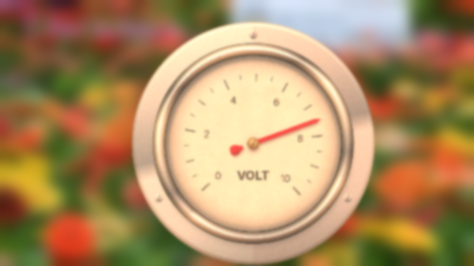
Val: 7.5 V
